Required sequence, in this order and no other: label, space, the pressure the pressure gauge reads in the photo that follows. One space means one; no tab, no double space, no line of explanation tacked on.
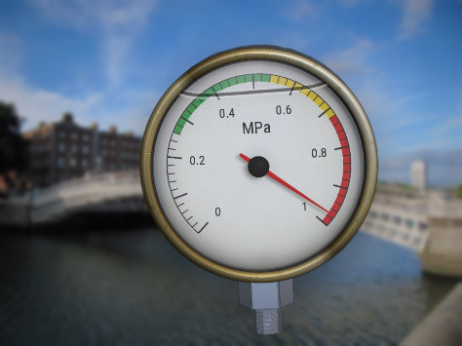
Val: 0.97 MPa
